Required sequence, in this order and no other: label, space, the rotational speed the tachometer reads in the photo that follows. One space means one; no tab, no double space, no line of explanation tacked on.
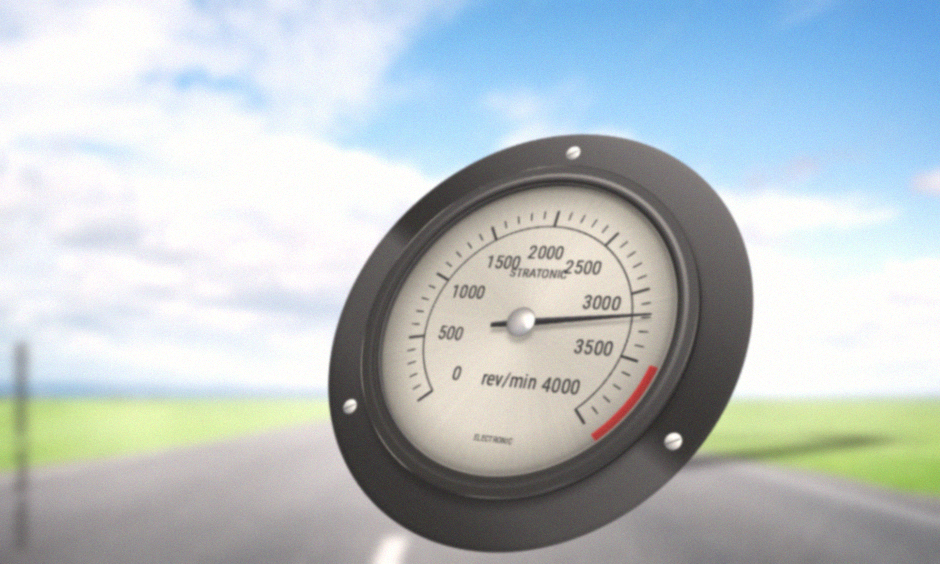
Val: 3200 rpm
